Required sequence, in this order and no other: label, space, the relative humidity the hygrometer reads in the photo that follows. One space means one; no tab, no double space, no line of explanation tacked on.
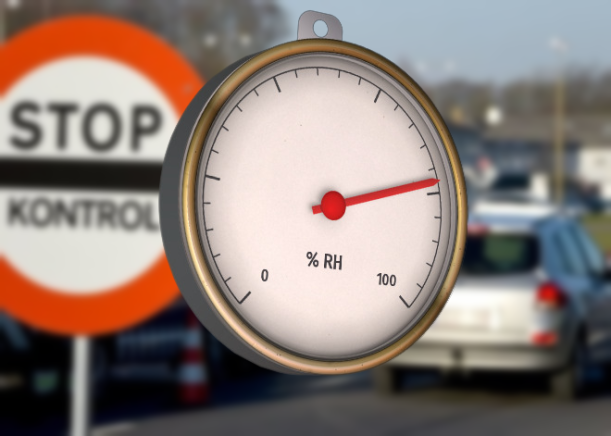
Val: 78 %
